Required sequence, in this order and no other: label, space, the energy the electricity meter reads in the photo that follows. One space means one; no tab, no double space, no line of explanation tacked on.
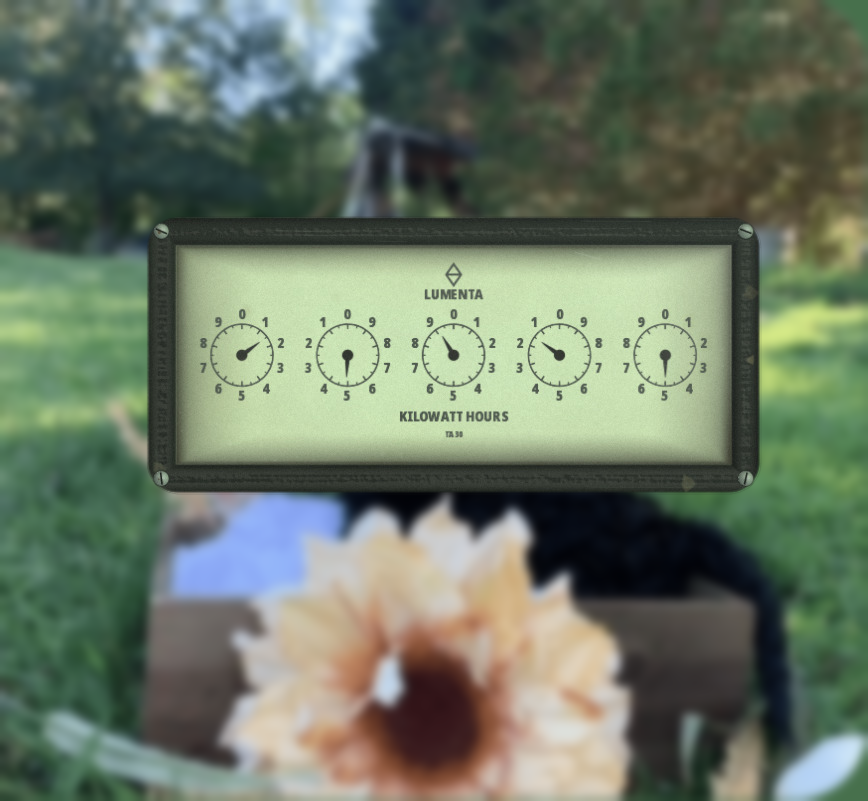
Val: 14915 kWh
